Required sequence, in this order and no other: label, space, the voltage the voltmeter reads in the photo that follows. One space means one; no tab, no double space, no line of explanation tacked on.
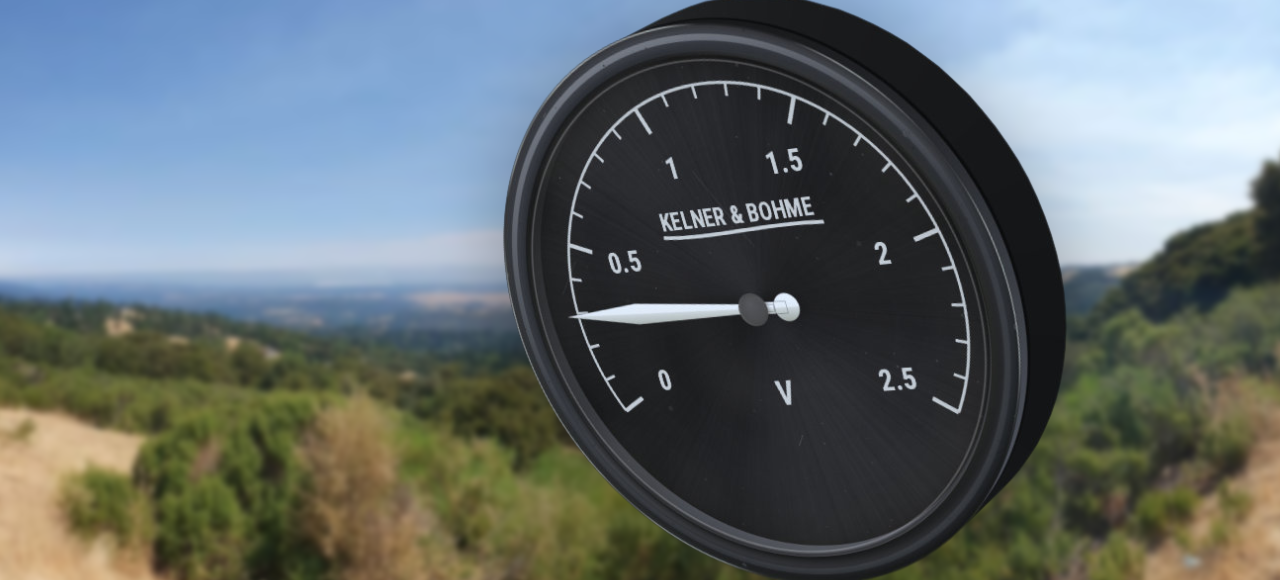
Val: 0.3 V
